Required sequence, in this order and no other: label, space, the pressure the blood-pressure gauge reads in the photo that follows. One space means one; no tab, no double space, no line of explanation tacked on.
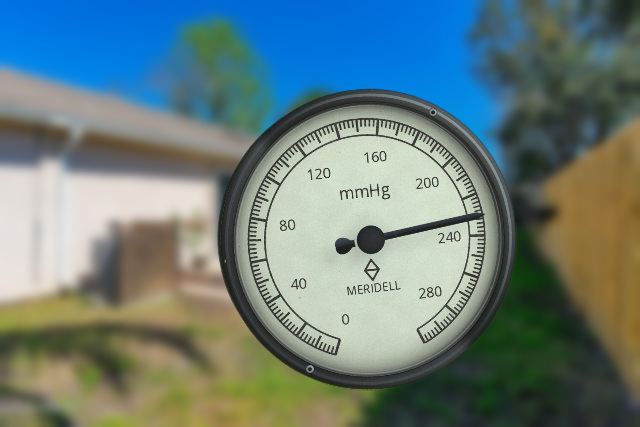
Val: 230 mmHg
